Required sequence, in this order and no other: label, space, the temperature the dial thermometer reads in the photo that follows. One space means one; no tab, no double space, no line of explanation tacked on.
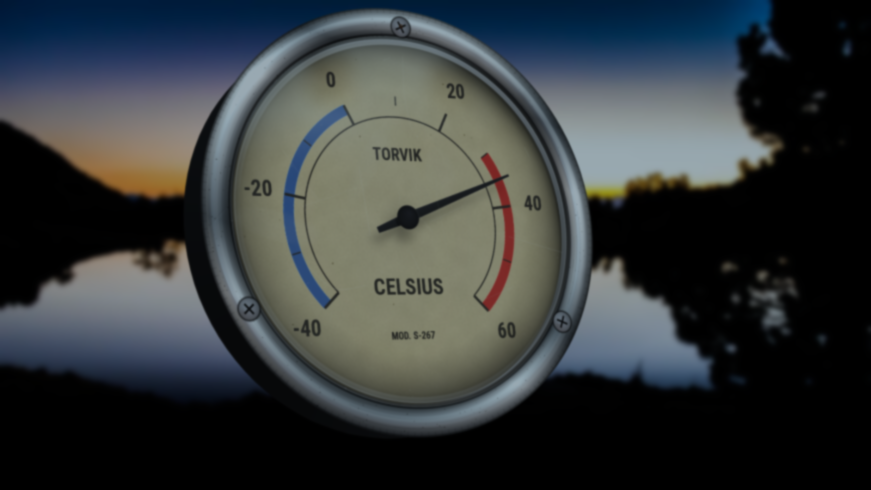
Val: 35 °C
